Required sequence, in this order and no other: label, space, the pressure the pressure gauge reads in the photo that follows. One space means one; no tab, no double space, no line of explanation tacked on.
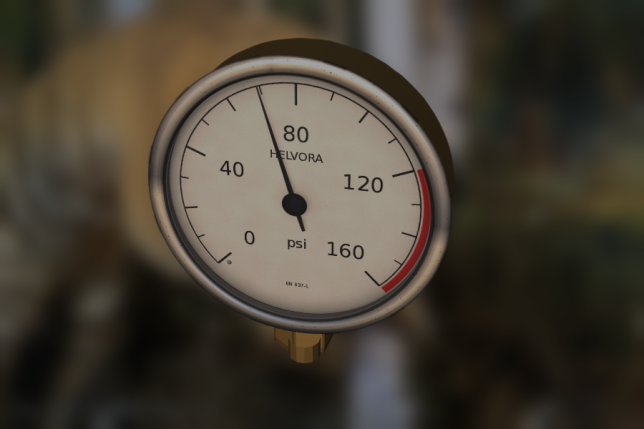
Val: 70 psi
